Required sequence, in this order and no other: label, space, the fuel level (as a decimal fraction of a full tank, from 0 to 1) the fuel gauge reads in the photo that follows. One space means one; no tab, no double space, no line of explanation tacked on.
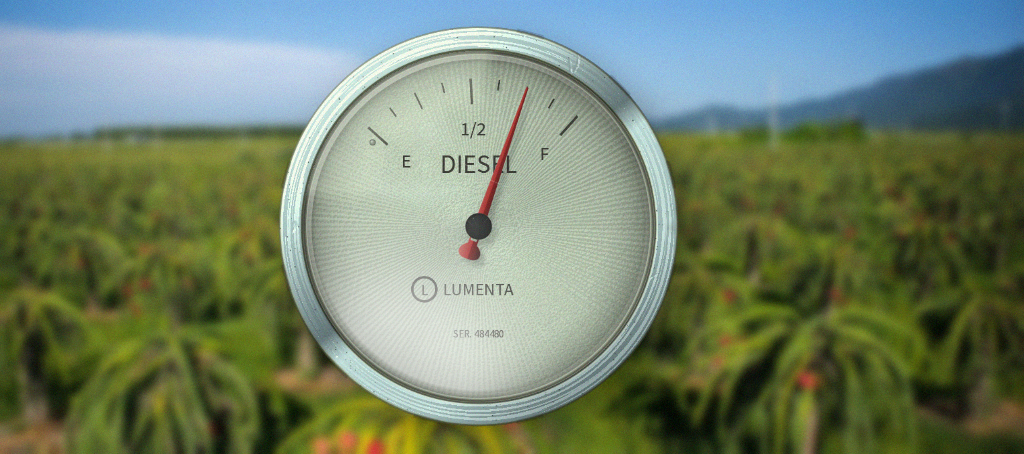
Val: 0.75
